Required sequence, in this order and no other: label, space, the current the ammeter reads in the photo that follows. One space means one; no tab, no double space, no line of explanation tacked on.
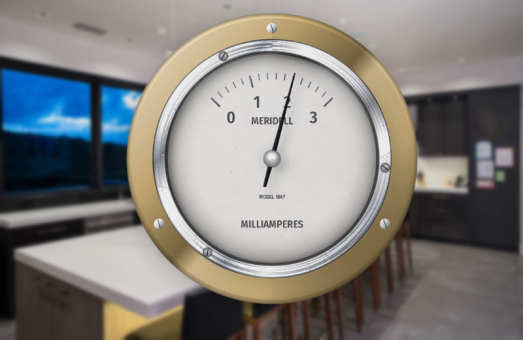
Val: 2 mA
